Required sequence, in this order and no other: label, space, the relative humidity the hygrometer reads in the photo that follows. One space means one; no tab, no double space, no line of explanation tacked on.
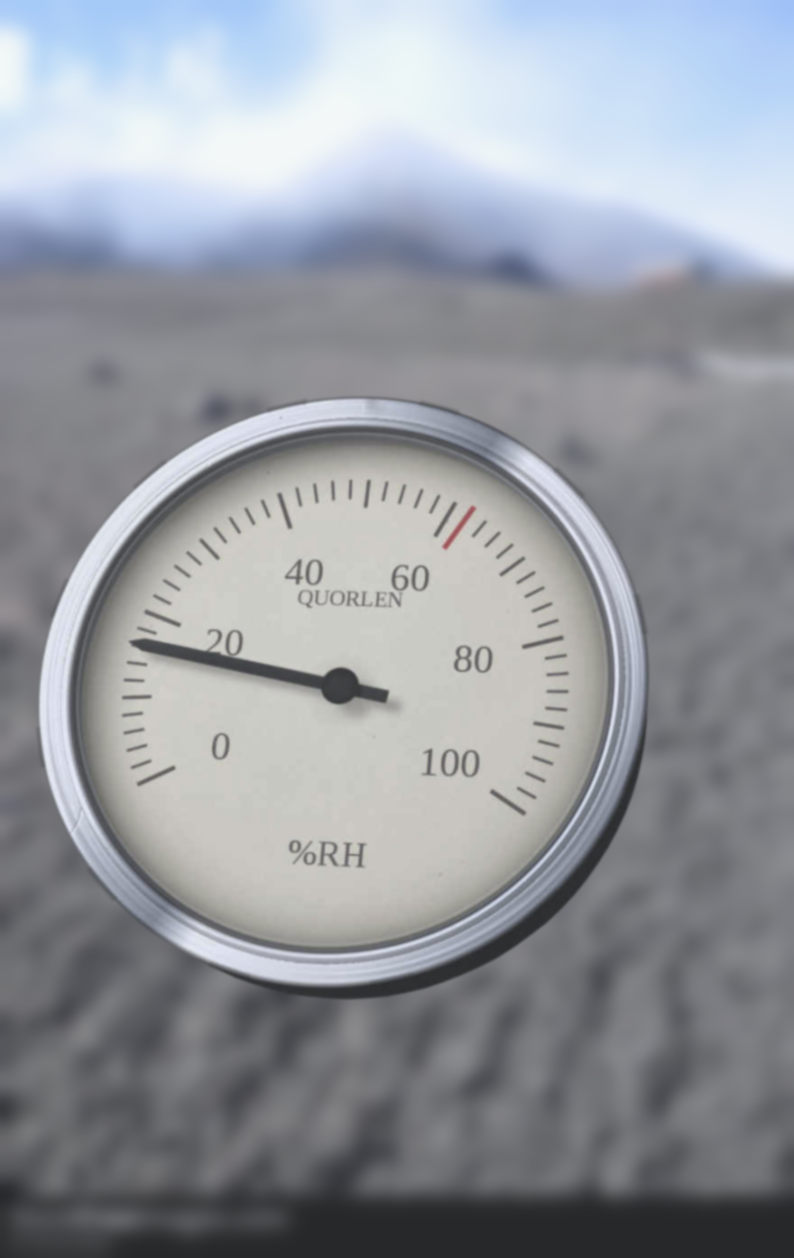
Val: 16 %
